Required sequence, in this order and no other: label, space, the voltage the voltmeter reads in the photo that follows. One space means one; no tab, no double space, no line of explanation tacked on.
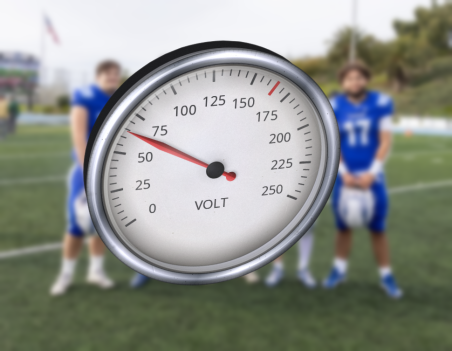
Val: 65 V
